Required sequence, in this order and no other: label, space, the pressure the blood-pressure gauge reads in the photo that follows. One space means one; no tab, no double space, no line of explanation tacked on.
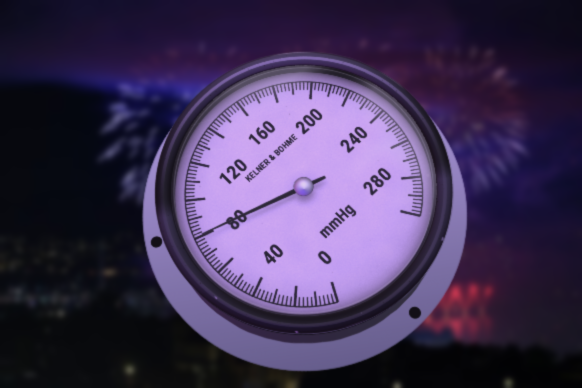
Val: 80 mmHg
